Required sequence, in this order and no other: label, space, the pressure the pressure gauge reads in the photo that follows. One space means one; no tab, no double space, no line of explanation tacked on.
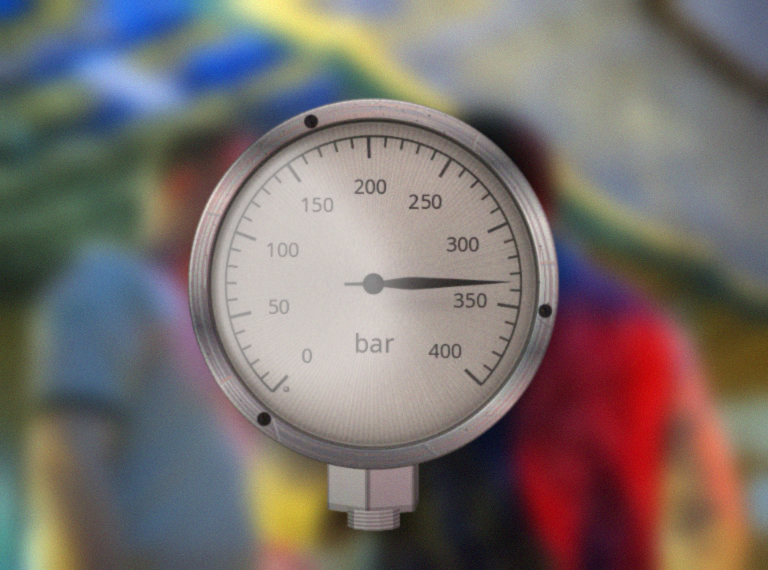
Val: 335 bar
